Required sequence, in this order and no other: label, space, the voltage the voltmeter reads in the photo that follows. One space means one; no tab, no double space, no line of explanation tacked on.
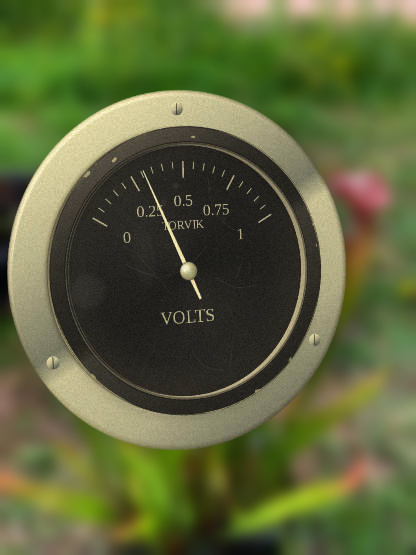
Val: 0.3 V
